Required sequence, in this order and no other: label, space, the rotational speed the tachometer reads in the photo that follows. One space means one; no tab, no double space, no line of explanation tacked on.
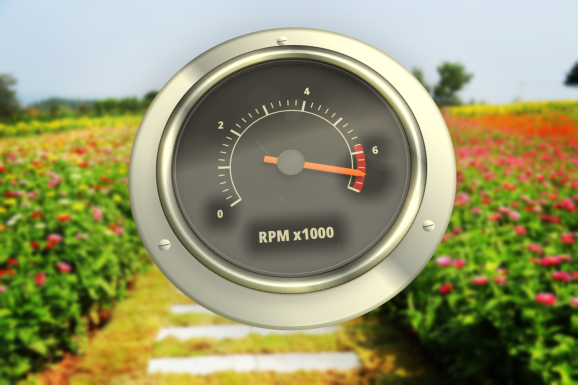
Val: 6600 rpm
